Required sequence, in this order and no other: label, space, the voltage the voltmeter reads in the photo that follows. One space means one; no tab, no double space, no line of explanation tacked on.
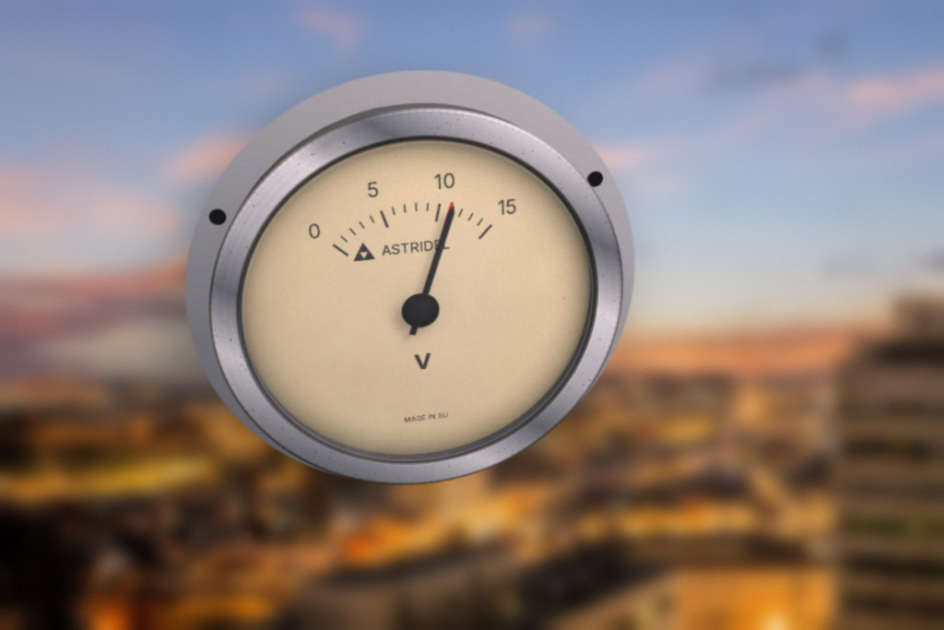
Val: 11 V
